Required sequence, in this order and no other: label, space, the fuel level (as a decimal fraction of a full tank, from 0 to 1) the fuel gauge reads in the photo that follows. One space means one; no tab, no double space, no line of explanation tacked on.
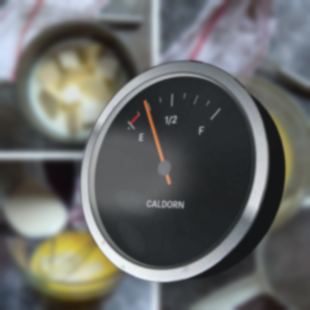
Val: 0.25
